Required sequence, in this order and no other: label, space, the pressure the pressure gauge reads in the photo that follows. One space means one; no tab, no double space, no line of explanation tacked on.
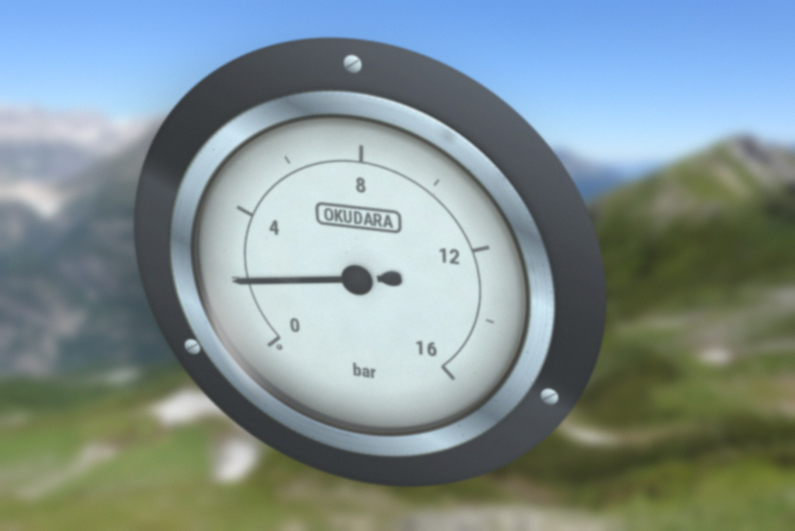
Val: 2 bar
